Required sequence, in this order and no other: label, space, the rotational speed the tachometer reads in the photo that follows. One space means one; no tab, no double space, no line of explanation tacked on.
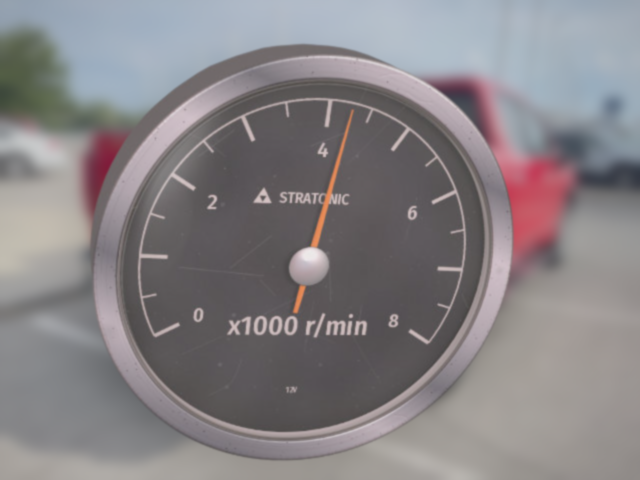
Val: 4250 rpm
